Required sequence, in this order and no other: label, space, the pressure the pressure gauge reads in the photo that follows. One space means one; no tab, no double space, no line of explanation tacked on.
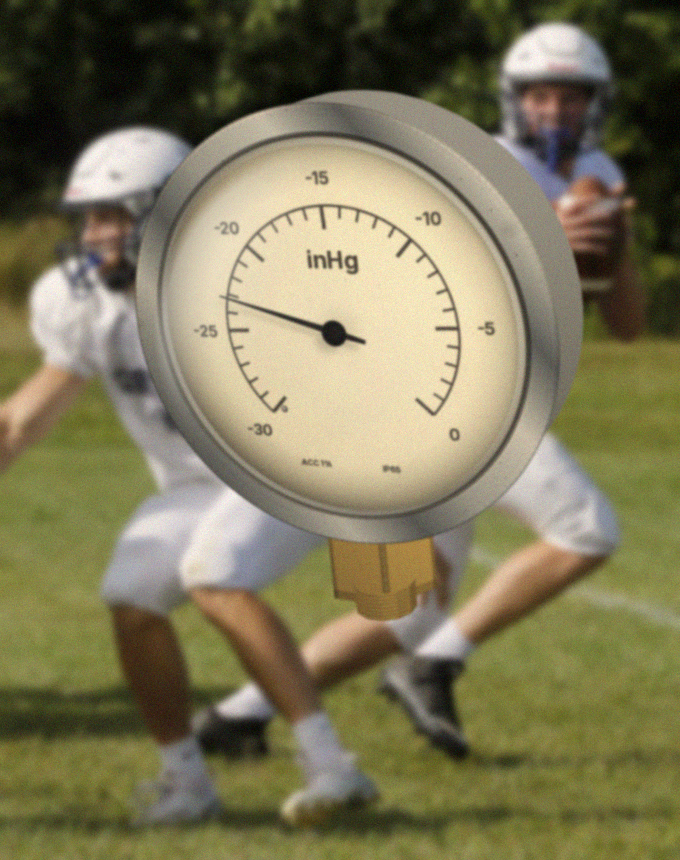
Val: -23 inHg
